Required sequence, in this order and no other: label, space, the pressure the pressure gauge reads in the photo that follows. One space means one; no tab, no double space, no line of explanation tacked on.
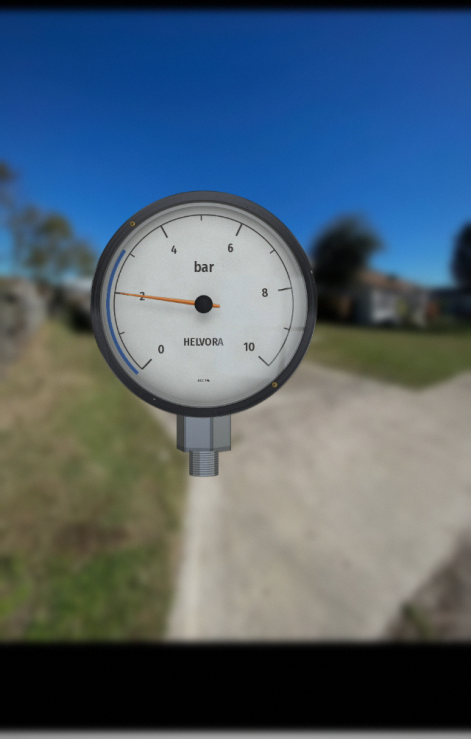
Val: 2 bar
